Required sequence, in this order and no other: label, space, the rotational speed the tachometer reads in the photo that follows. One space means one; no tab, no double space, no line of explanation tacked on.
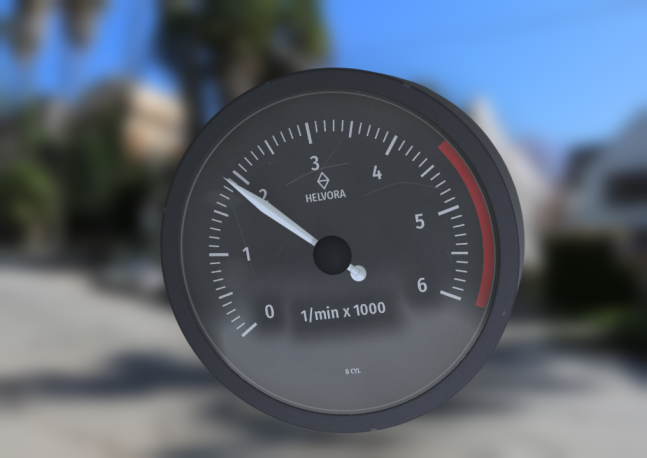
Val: 1900 rpm
